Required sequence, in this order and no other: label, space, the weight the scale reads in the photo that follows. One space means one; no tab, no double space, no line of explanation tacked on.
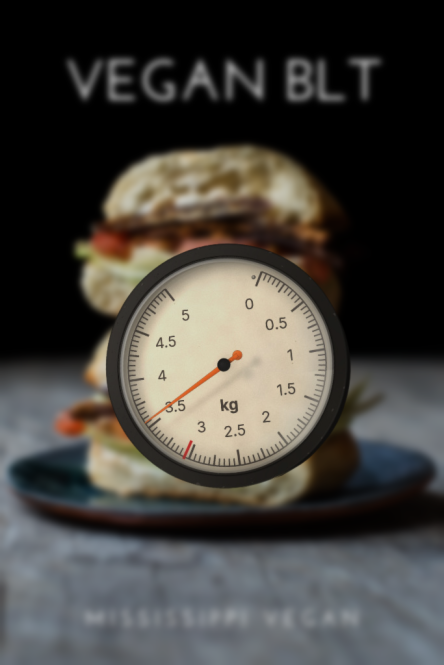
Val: 3.55 kg
